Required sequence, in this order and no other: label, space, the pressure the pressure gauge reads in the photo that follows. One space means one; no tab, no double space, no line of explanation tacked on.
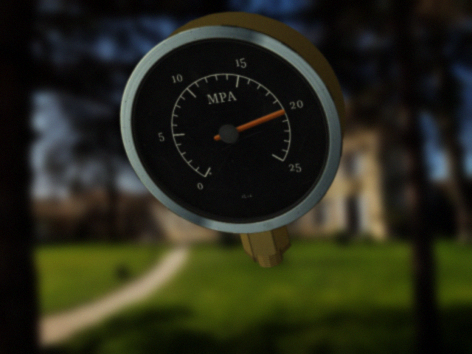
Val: 20 MPa
